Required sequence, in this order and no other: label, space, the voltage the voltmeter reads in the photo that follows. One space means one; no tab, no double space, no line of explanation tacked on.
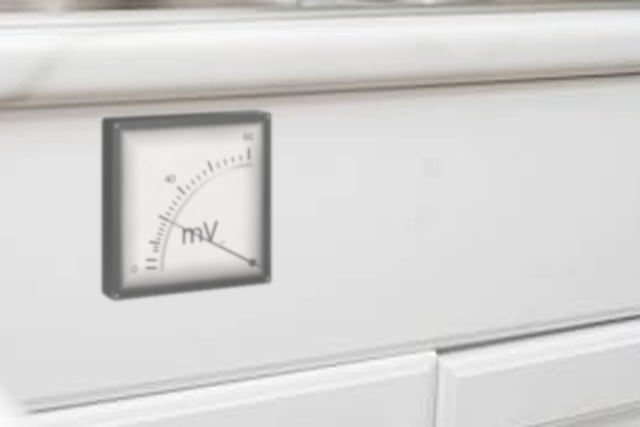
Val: 30 mV
